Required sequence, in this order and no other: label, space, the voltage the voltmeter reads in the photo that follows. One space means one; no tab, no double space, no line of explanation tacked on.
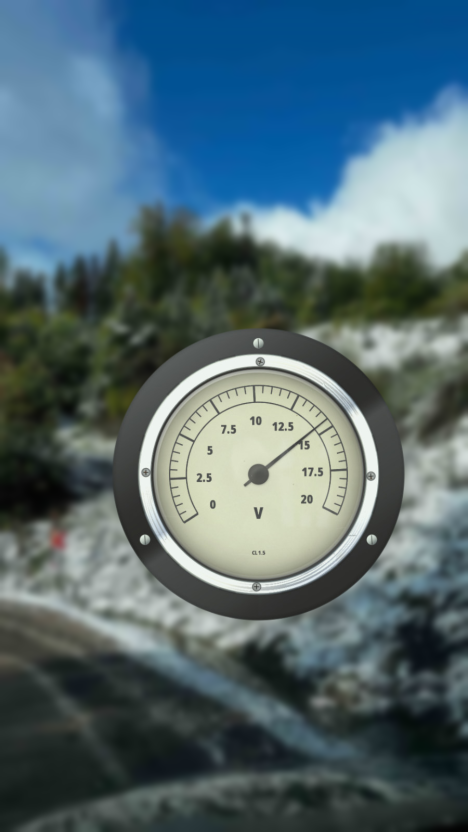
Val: 14.5 V
